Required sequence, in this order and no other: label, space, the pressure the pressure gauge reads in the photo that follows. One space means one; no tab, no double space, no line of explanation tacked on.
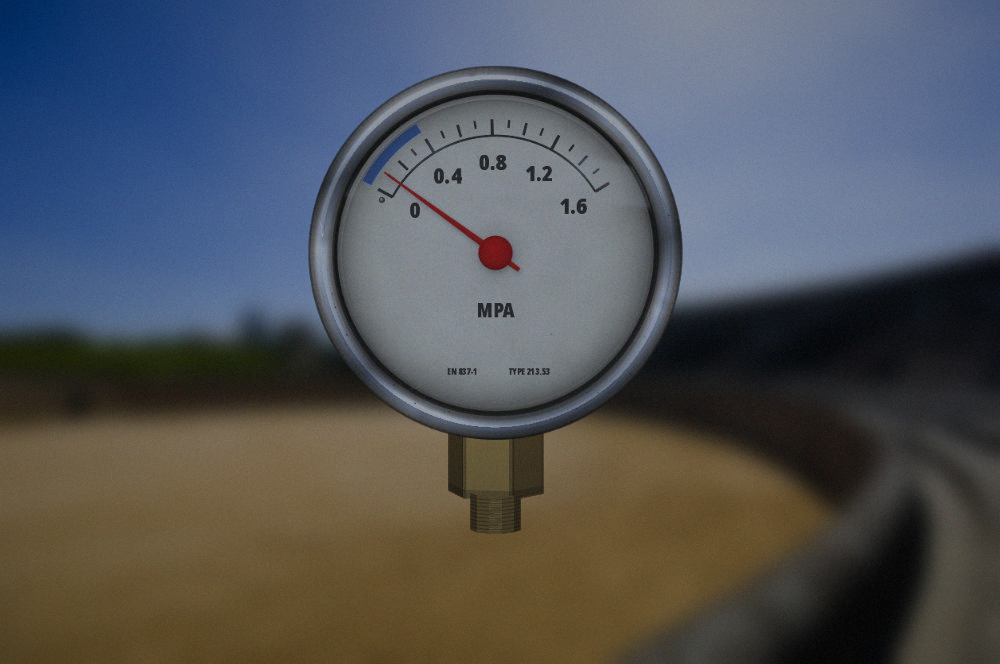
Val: 0.1 MPa
